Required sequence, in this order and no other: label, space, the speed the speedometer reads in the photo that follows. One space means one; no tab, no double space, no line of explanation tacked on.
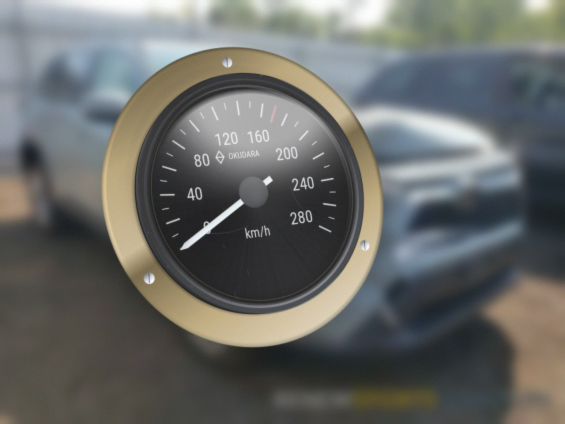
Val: 0 km/h
